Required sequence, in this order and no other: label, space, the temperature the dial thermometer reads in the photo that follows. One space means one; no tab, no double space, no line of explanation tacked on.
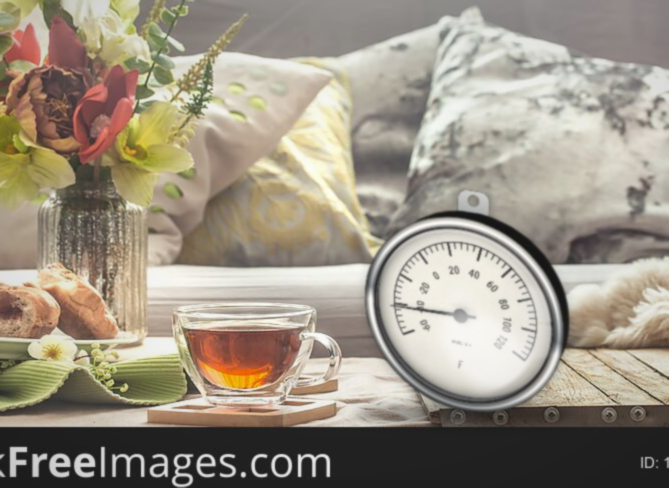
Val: -40 °F
